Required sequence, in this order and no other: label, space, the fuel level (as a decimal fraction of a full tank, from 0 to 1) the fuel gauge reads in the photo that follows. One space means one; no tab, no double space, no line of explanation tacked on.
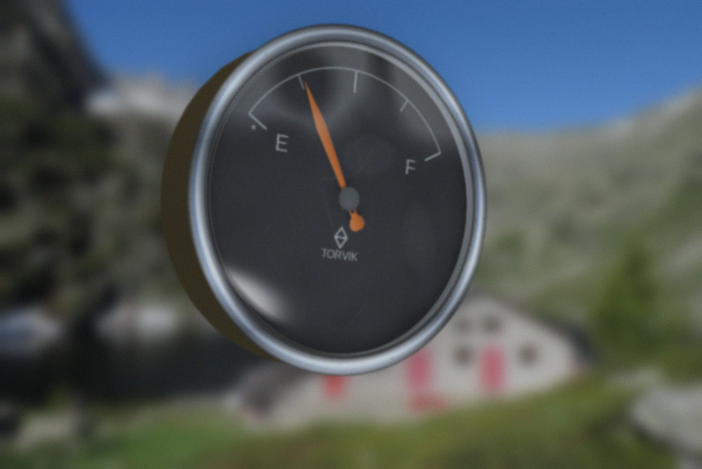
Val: 0.25
